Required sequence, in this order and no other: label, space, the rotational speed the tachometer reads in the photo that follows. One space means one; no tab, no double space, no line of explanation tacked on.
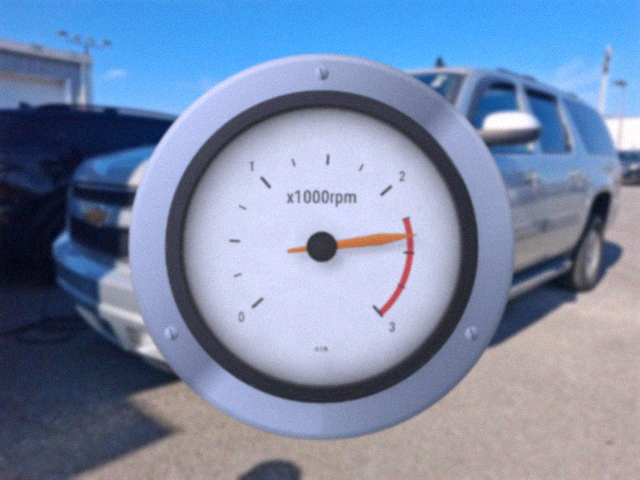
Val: 2375 rpm
